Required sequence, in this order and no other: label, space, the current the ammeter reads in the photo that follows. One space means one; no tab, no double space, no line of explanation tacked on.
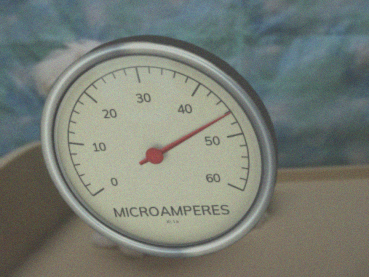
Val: 46 µA
